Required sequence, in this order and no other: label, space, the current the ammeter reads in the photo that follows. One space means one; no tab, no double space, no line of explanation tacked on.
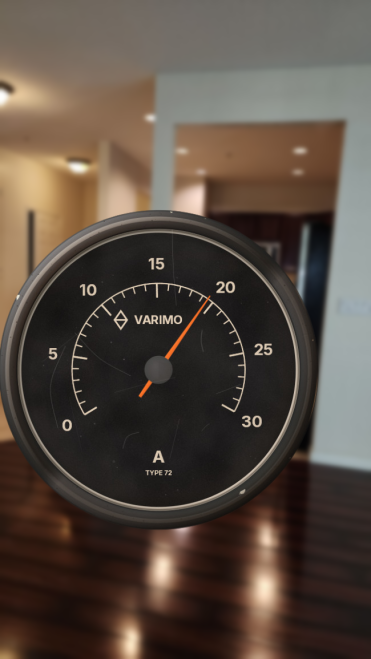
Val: 19.5 A
